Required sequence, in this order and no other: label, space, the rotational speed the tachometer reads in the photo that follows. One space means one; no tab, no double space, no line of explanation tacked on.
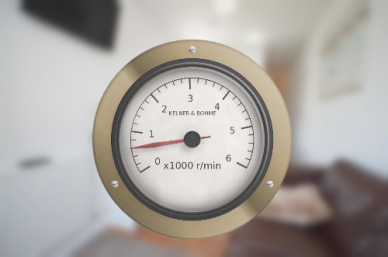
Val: 600 rpm
